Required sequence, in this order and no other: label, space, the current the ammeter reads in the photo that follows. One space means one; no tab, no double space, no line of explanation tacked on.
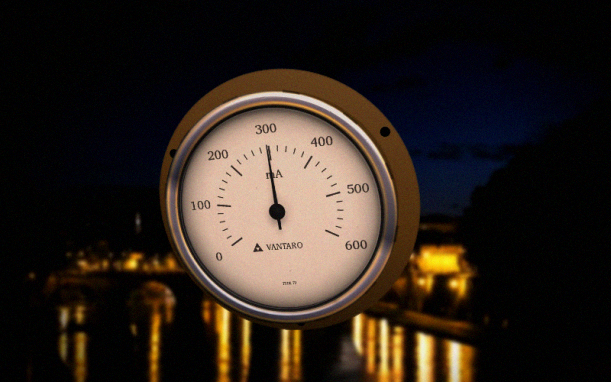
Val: 300 mA
